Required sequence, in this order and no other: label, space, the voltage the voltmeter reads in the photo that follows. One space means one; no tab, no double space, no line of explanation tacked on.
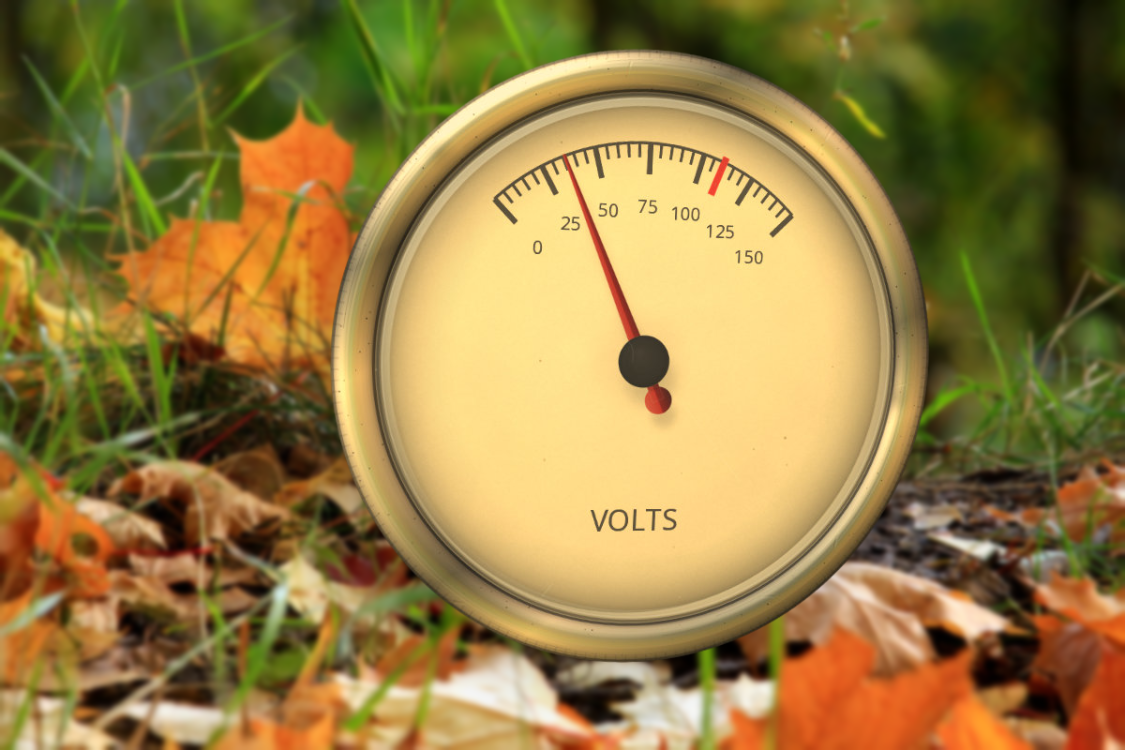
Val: 35 V
